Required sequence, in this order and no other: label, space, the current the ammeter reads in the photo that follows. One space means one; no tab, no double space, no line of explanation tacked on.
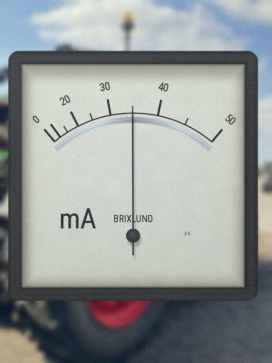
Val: 35 mA
